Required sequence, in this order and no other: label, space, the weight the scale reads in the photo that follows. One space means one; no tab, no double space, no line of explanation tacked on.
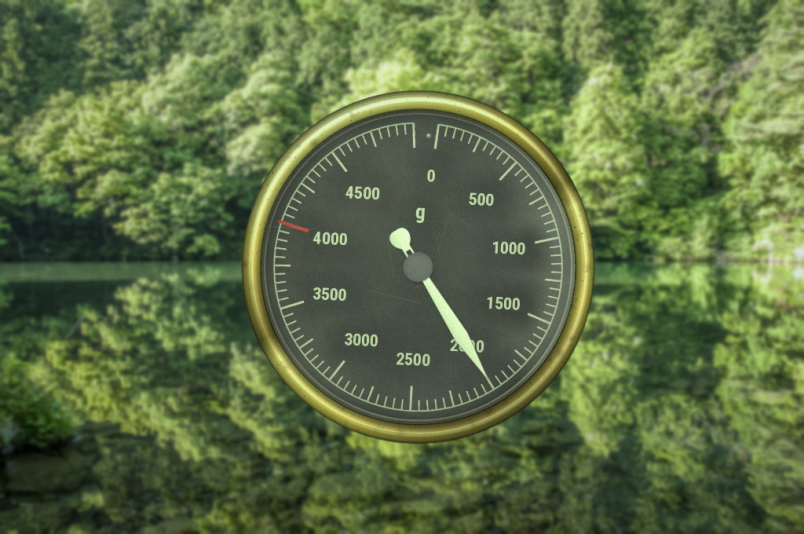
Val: 2000 g
